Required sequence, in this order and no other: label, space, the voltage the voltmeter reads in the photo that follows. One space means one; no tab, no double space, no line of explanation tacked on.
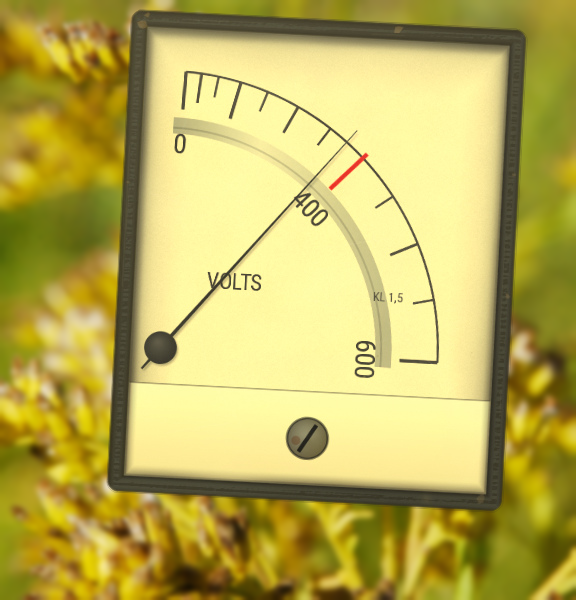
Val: 375 V
